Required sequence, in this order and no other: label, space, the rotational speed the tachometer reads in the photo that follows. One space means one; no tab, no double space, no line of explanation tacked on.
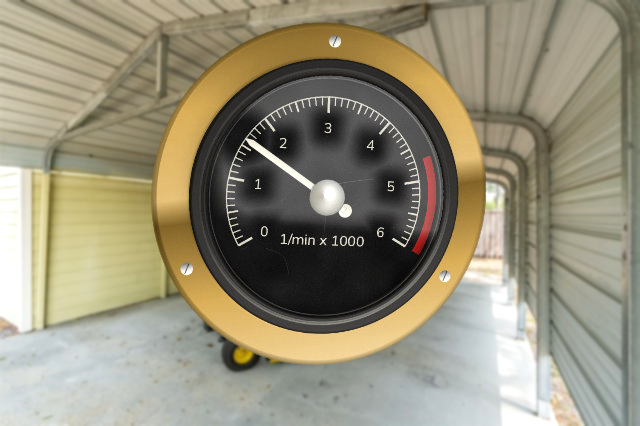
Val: 1600 rpm
